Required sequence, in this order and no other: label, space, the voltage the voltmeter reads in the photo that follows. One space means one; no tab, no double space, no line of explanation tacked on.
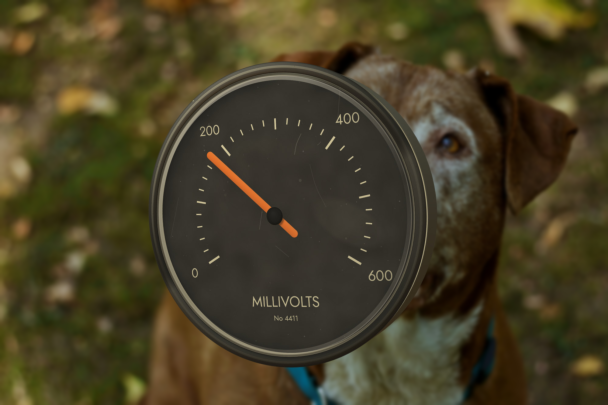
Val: 180 mV
